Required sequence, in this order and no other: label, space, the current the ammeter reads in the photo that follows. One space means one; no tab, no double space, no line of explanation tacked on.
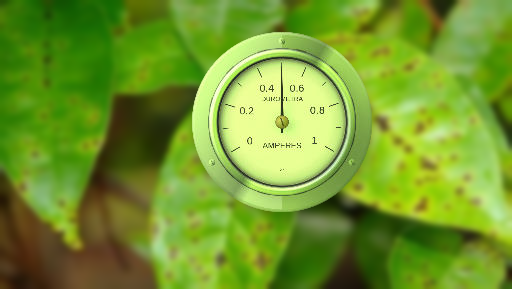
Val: 0.5 A
